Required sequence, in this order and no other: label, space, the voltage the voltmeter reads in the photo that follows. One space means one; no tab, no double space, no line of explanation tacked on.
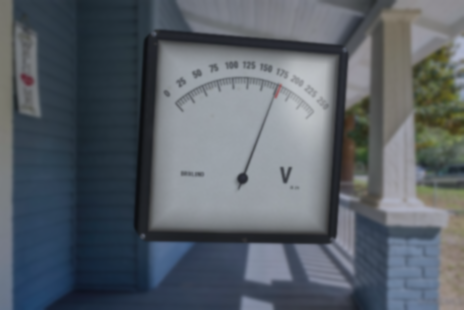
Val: 175 V
